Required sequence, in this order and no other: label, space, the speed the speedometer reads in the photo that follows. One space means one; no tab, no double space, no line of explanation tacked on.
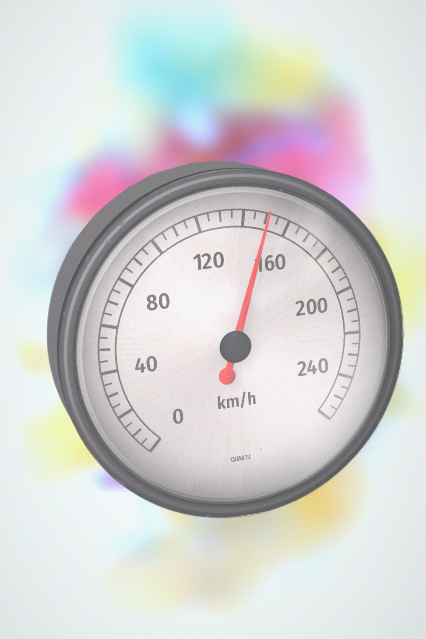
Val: 150 km/h
